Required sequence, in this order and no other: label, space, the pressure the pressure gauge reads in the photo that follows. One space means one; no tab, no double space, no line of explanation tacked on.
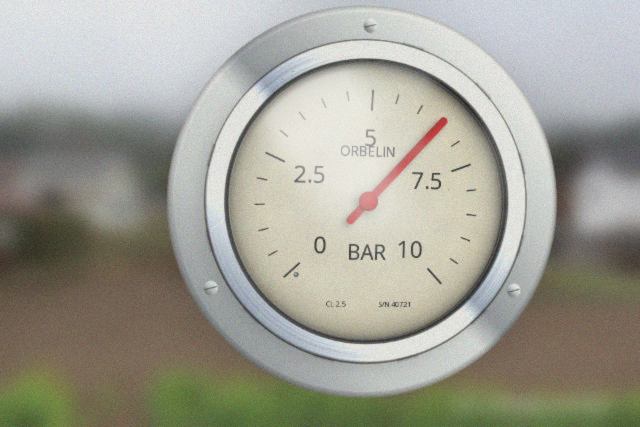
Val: 6.5 bar
